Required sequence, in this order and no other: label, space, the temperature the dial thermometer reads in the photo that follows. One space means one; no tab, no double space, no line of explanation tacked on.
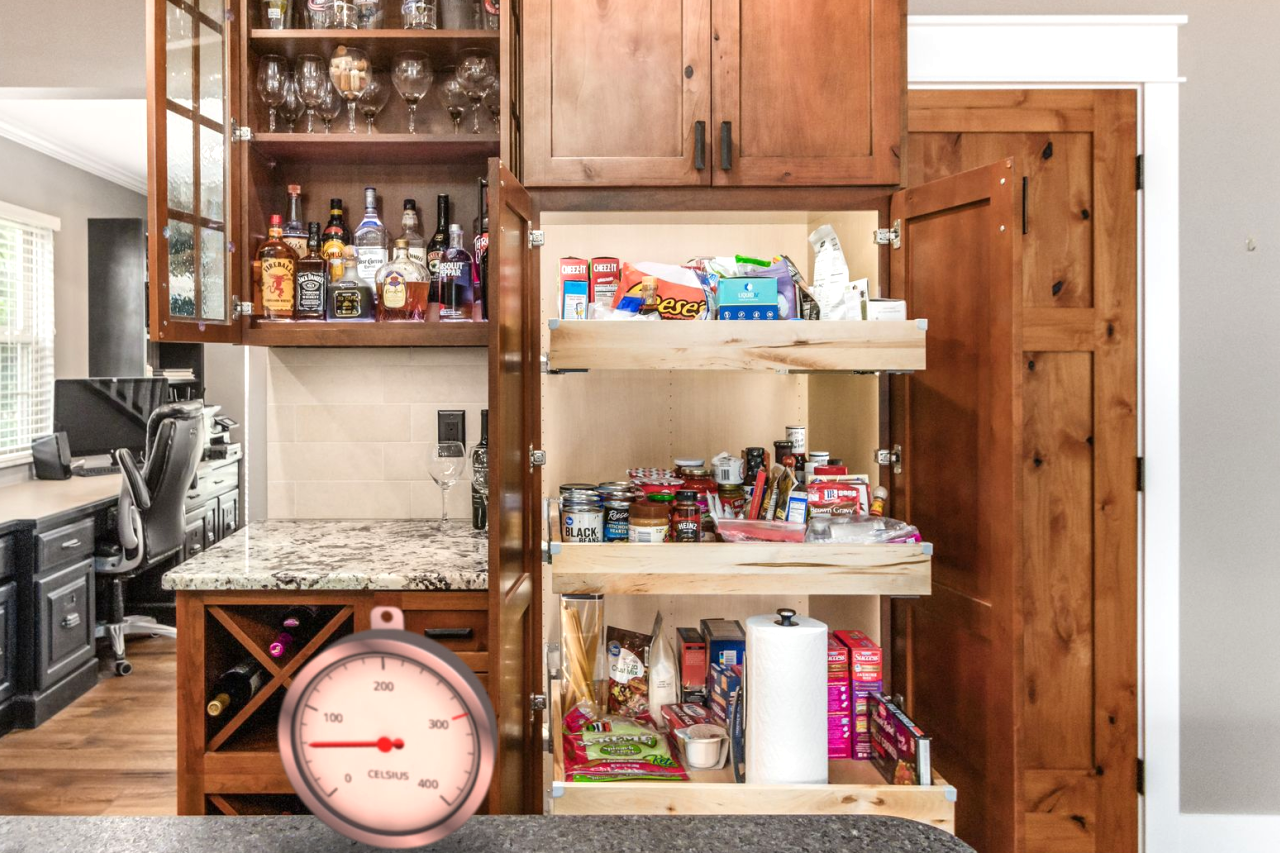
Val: 60 °C
